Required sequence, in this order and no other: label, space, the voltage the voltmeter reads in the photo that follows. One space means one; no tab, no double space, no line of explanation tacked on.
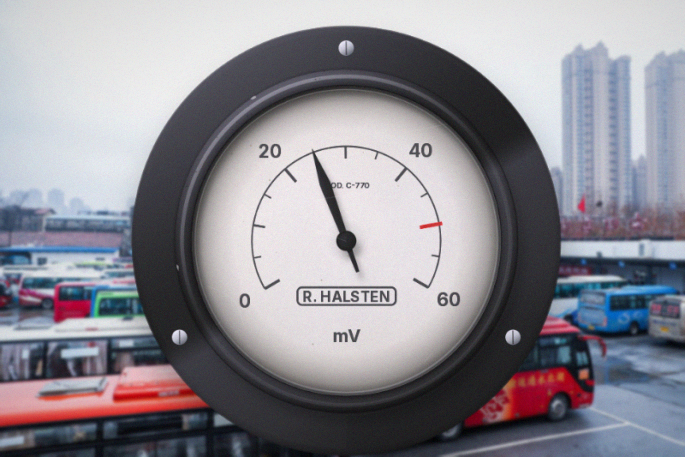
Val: 25 mV
